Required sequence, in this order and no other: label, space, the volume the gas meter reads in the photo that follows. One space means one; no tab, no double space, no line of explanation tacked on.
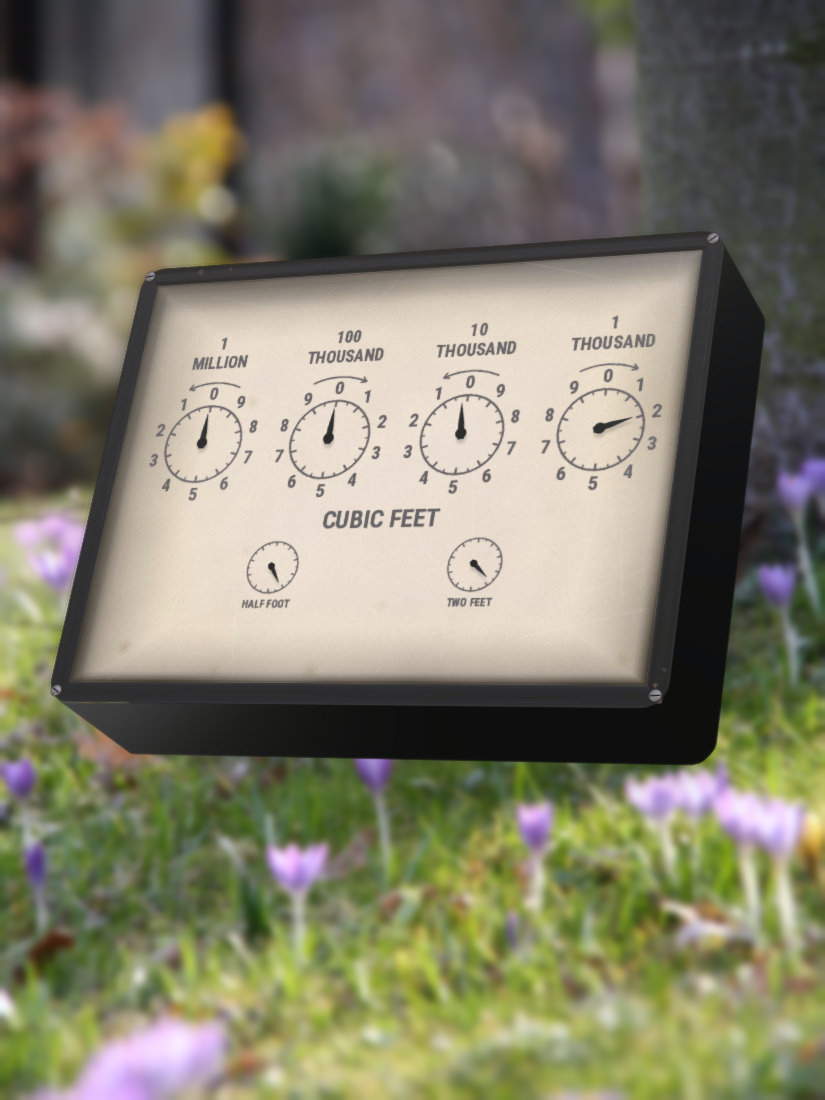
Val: 200 ft³
